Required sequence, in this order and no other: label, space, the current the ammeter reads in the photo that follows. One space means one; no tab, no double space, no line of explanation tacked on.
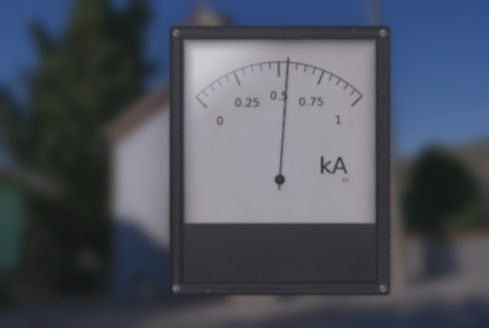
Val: 0.55 kA
